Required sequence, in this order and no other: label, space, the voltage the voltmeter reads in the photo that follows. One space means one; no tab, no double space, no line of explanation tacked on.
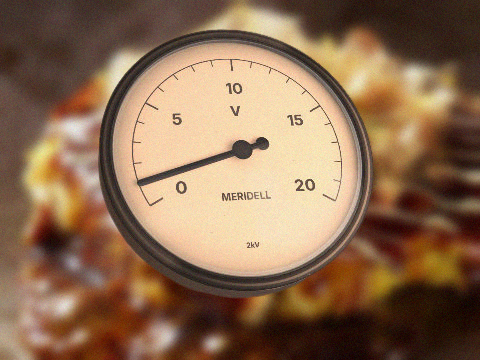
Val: 1 V
